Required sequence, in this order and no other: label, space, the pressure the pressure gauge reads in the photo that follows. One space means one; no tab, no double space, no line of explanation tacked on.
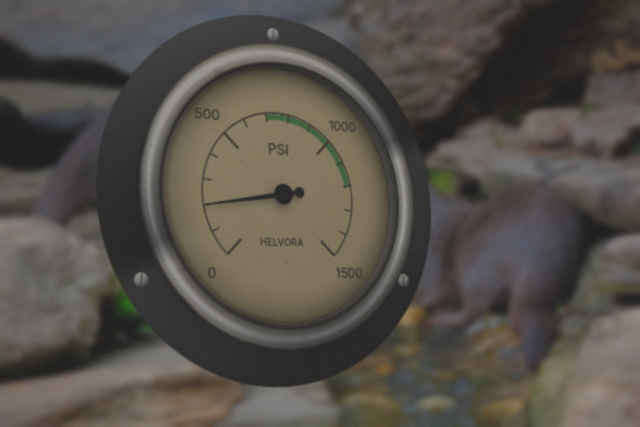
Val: 200 psi
